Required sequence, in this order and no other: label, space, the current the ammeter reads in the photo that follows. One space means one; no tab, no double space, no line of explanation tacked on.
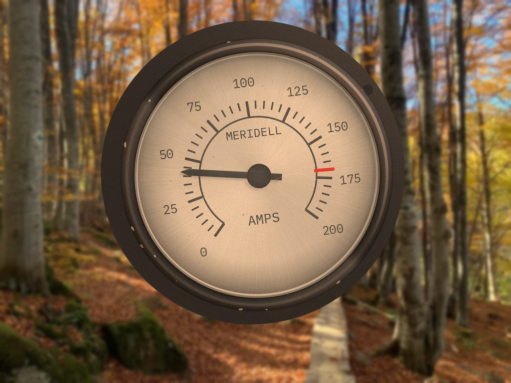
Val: 42.5 A
